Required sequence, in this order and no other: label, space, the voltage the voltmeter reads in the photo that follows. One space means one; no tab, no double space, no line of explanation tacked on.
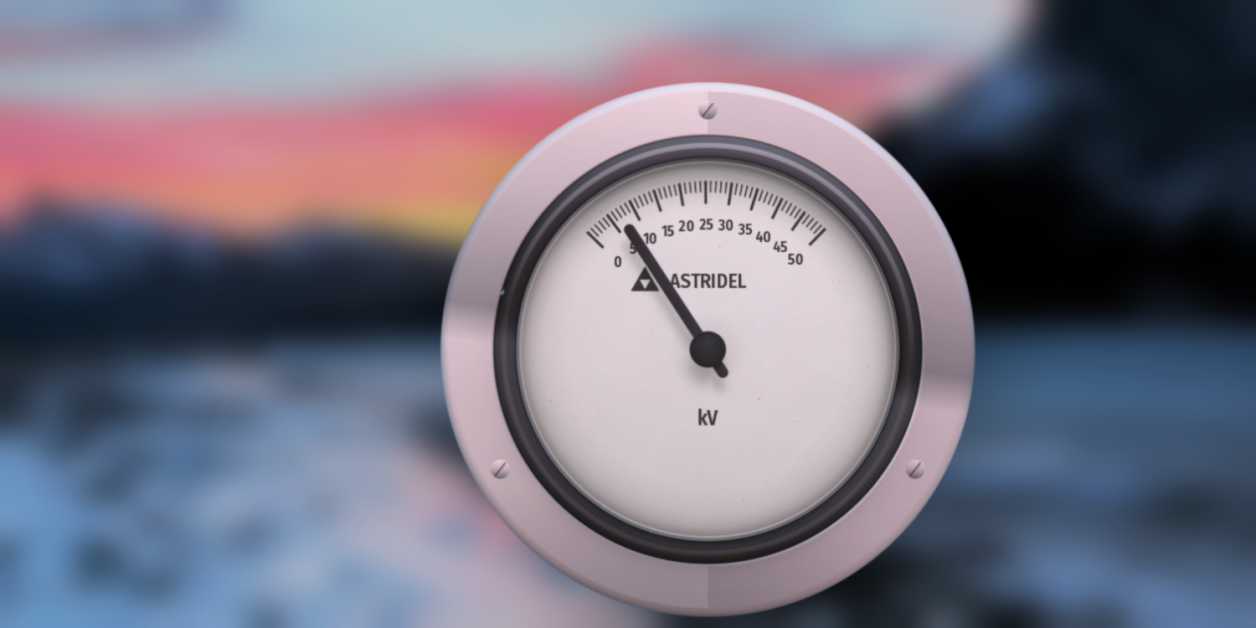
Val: 7 kV
